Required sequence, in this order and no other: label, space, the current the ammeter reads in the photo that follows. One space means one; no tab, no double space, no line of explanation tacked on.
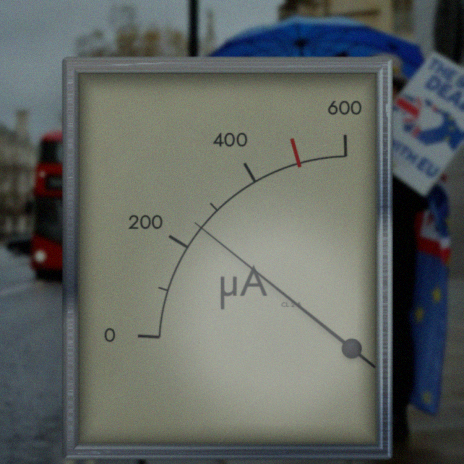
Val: 250 µA
